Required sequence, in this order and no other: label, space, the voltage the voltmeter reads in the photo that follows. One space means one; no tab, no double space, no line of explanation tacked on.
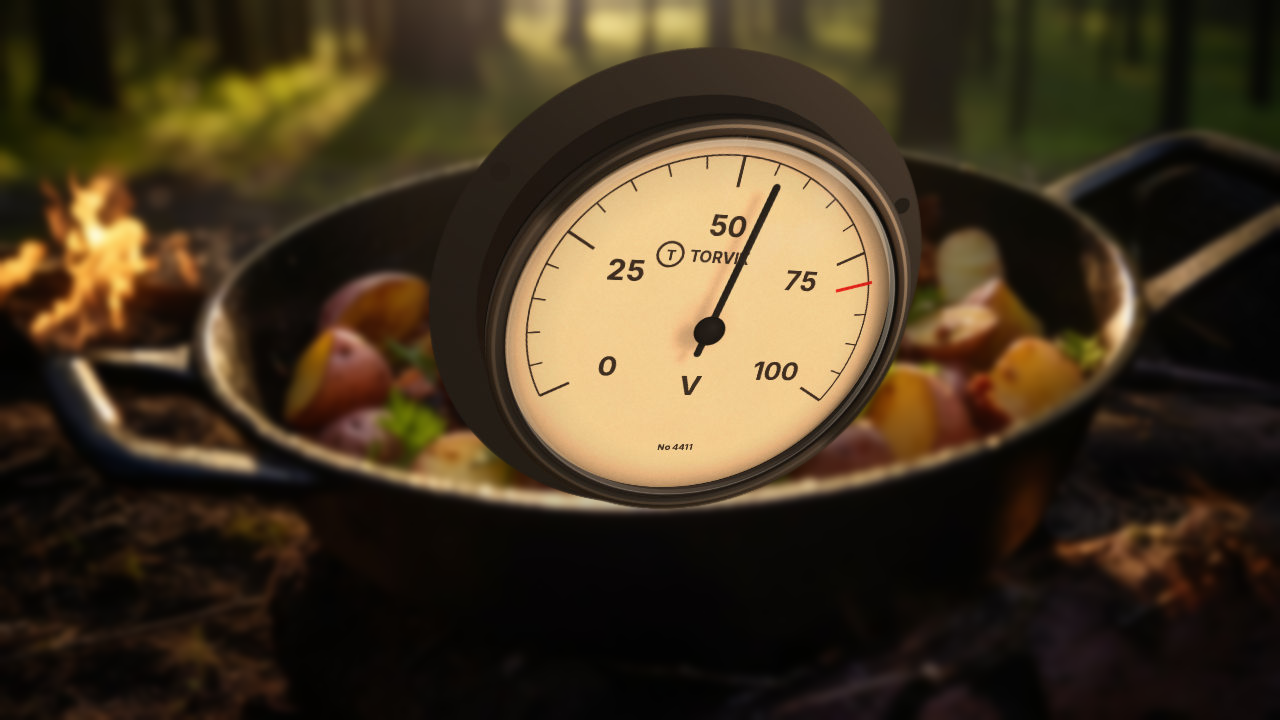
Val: 55 V
